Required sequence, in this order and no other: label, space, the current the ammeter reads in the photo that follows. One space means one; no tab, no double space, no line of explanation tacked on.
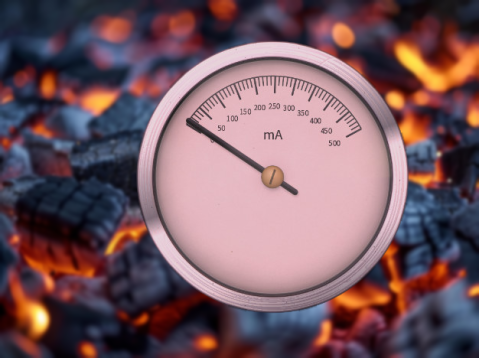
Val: 10 mA
